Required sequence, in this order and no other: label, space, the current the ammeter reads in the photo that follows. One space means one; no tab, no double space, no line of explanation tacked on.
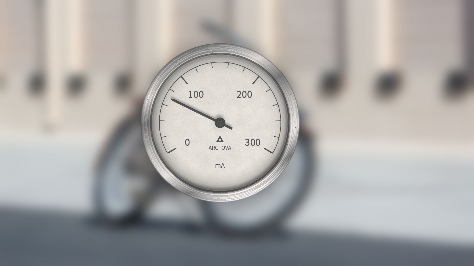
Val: 70 mA
